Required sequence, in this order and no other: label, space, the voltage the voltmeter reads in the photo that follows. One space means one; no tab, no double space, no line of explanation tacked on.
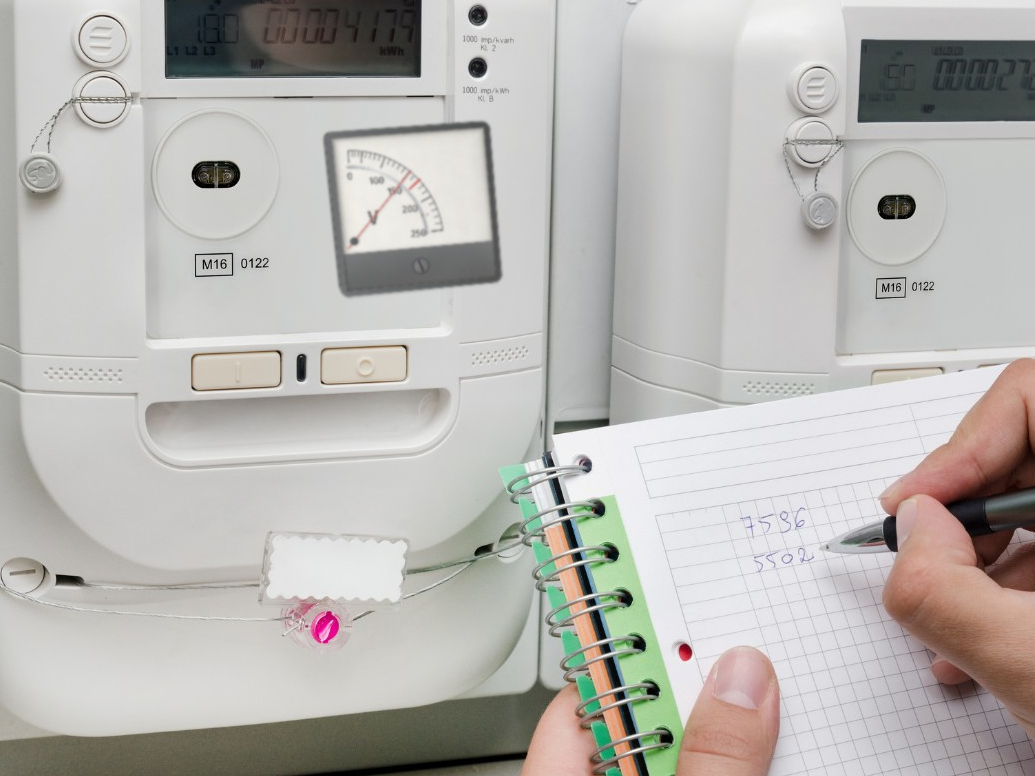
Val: 150 V
